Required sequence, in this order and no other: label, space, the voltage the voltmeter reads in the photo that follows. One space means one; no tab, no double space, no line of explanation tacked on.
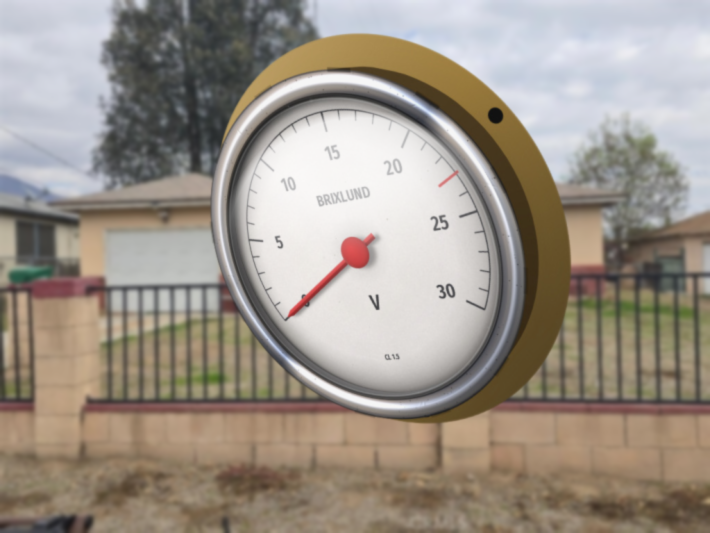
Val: 0 V
